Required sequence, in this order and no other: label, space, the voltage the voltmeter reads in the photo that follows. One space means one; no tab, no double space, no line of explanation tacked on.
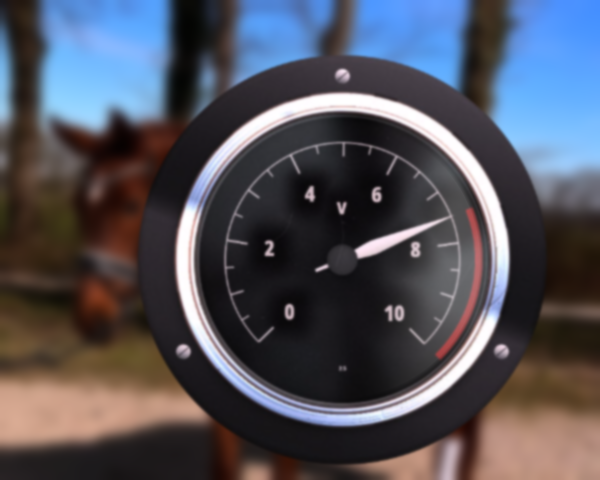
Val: 7.5 V
